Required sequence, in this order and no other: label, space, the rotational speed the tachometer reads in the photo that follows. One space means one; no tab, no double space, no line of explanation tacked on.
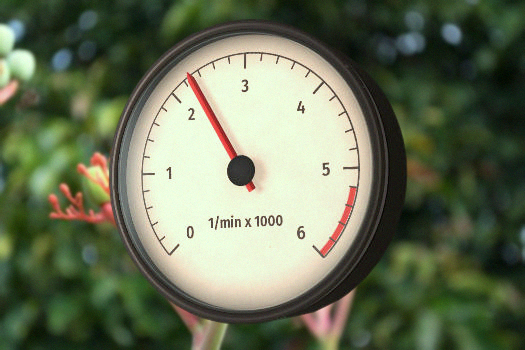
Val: 2300 rpm
